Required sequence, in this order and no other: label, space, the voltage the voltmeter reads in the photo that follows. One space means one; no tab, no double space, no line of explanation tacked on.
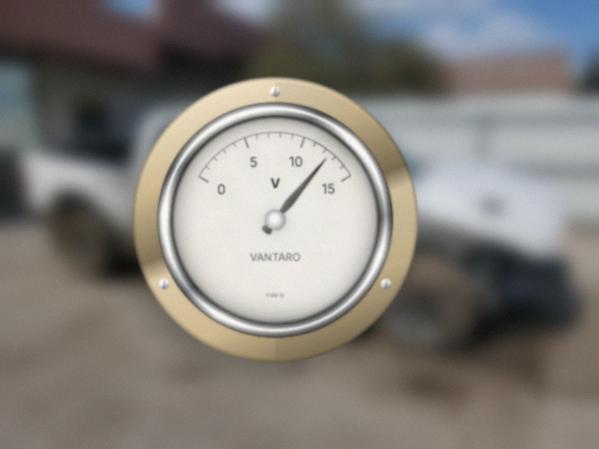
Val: 12.5 V
